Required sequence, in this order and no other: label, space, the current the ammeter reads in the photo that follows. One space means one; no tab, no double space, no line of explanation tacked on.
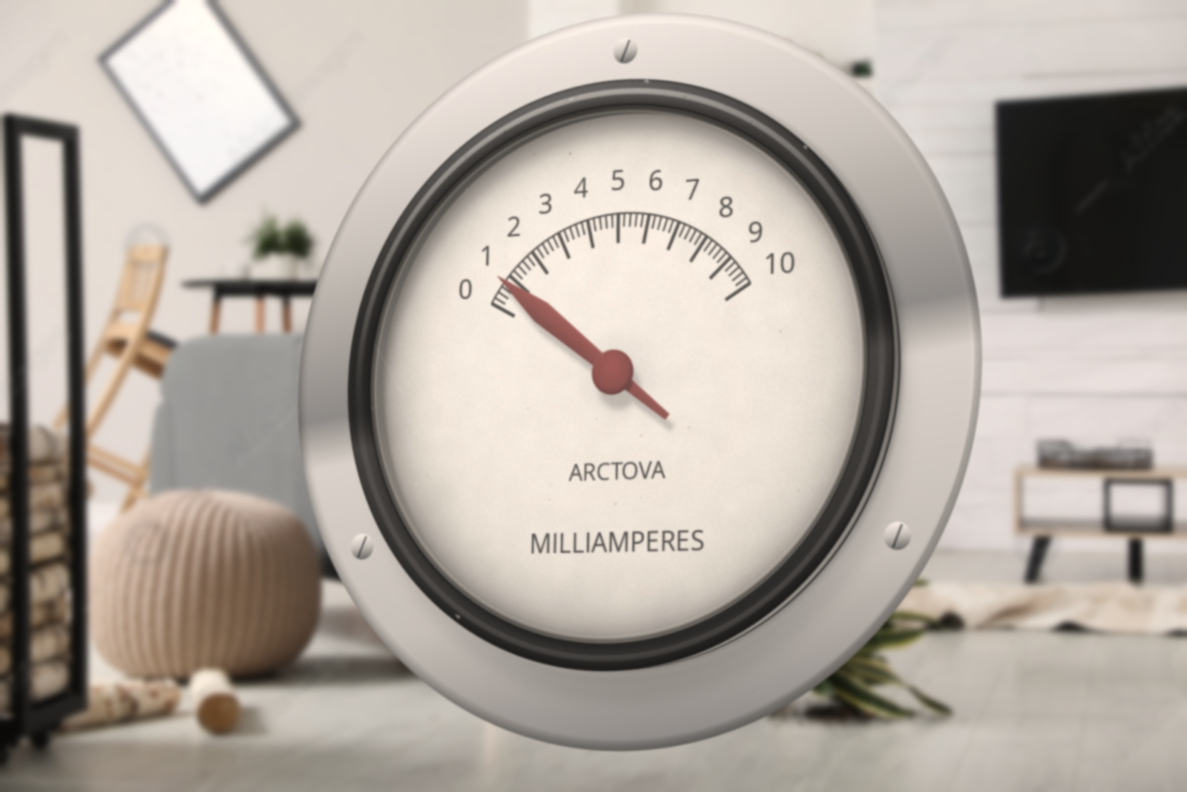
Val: 0.8 mA
